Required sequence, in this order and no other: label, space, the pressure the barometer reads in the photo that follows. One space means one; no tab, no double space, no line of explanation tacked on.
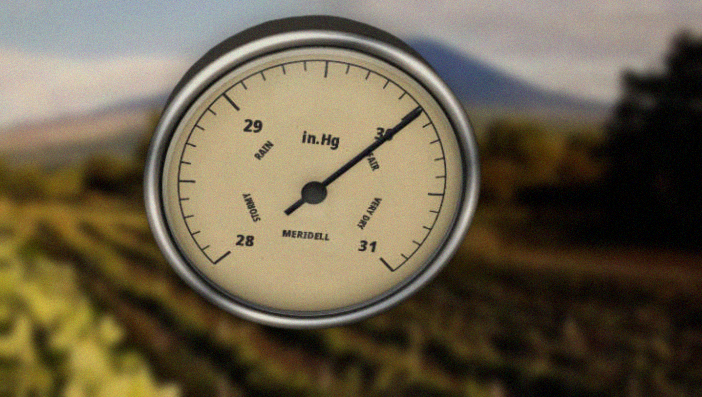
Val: 30 inHg
